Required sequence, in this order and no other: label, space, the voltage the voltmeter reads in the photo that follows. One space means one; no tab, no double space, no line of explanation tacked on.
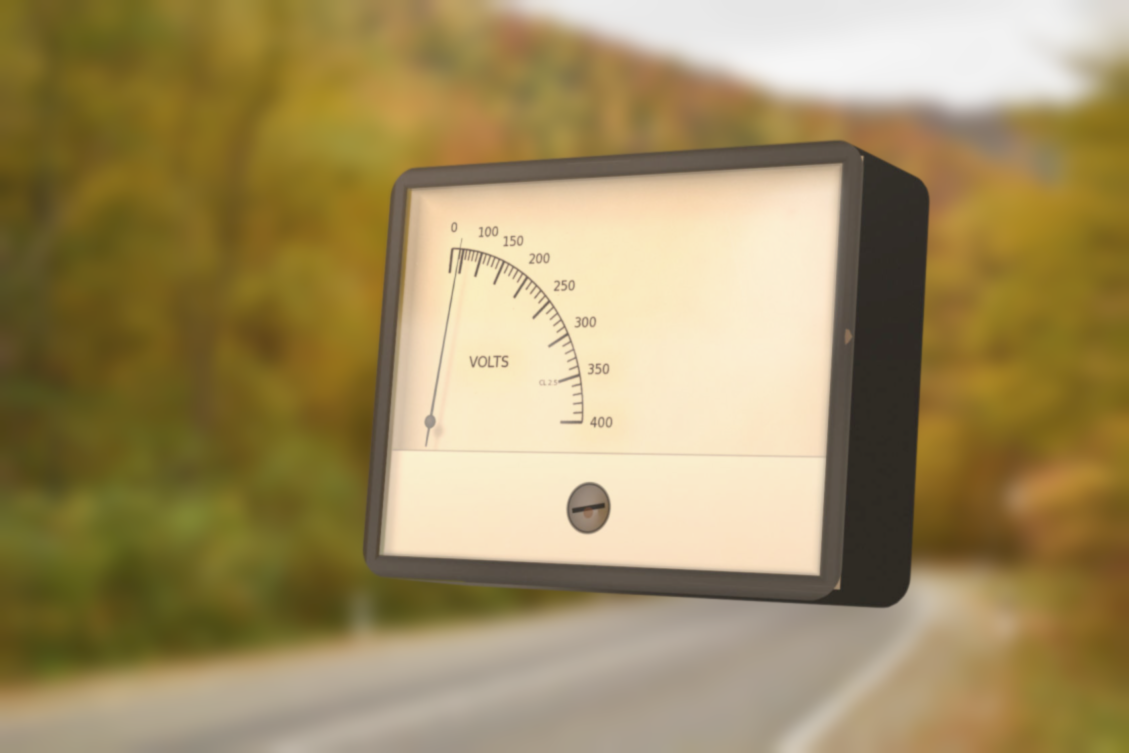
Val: 50 V
